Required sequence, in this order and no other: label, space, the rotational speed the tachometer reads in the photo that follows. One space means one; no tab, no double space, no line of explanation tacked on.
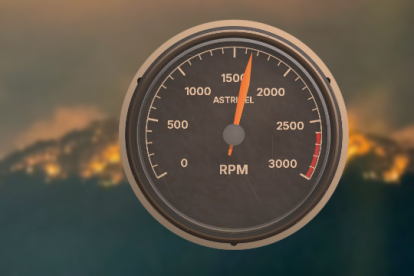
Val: 1650 rpm
